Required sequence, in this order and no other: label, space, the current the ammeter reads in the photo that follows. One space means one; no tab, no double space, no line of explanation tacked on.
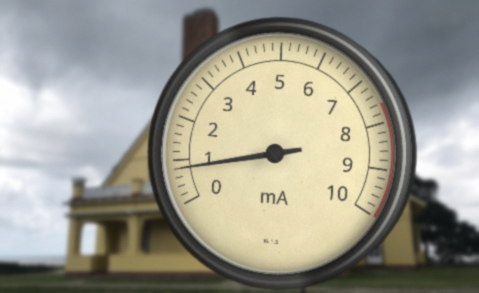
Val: 0.8 mA
